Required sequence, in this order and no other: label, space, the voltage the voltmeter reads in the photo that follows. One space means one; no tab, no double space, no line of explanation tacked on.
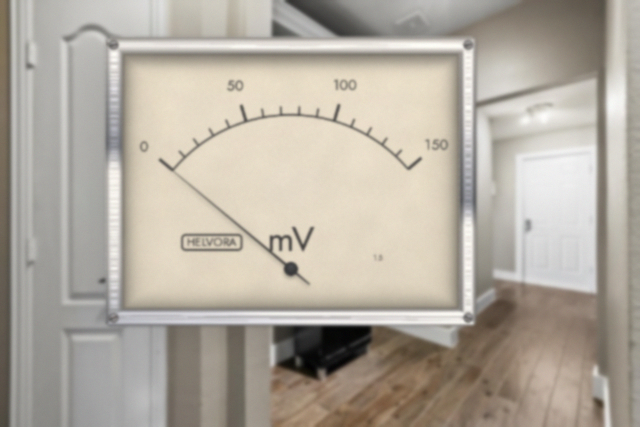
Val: 0 mV
